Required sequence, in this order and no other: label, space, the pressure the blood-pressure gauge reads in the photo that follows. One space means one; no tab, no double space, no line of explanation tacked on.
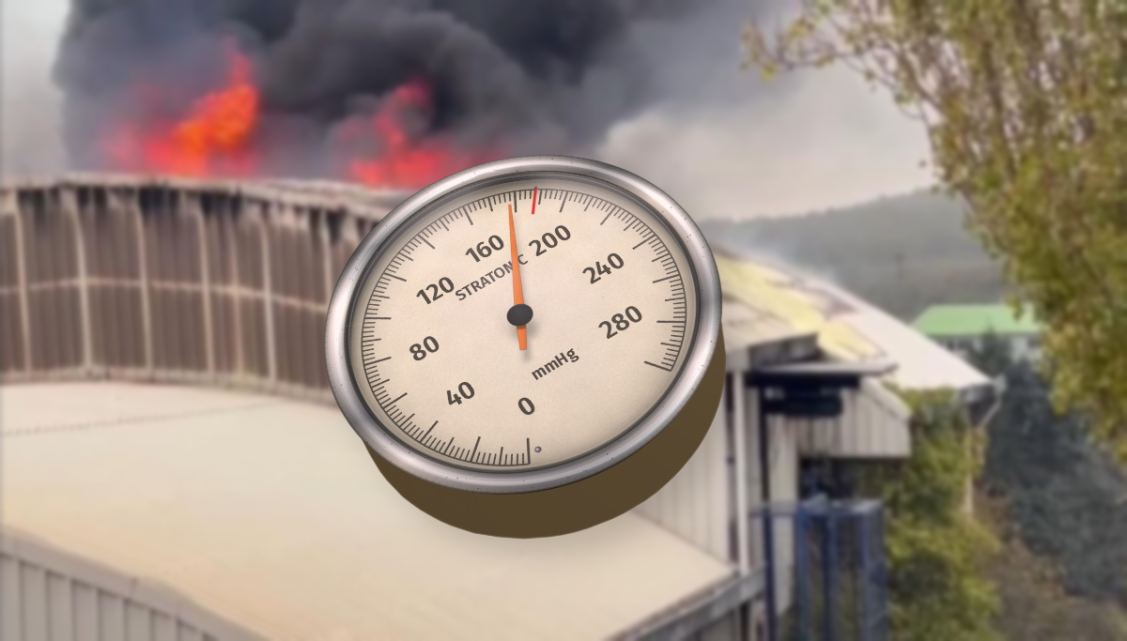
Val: 178 mmHg
